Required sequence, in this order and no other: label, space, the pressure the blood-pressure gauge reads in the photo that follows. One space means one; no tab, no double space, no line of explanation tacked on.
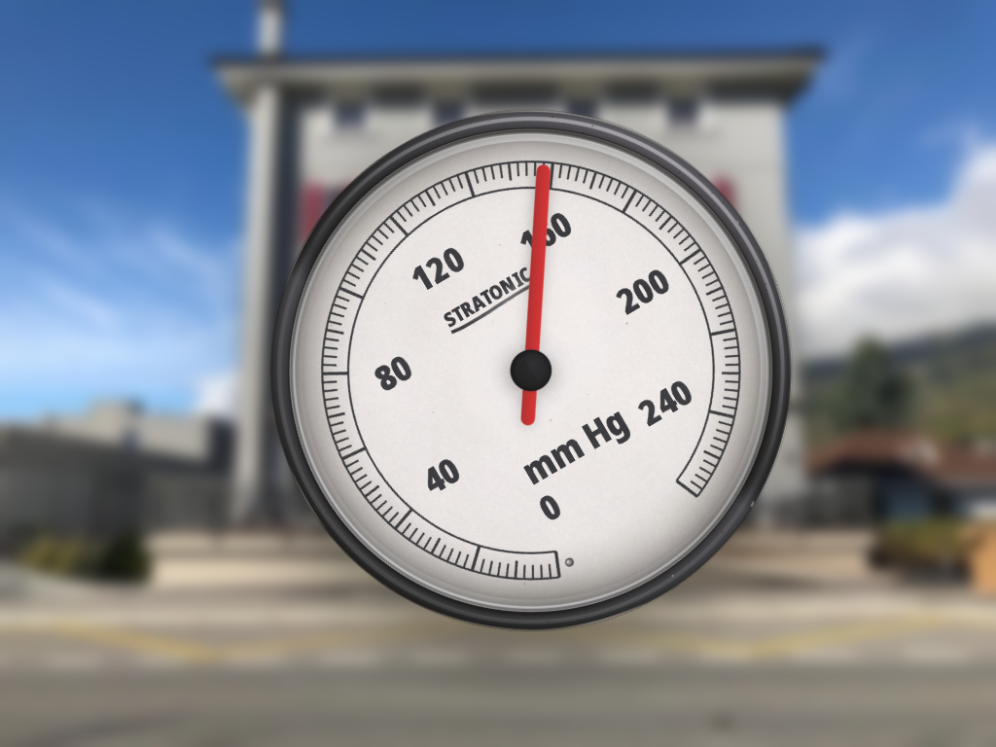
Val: 158 mmHg
